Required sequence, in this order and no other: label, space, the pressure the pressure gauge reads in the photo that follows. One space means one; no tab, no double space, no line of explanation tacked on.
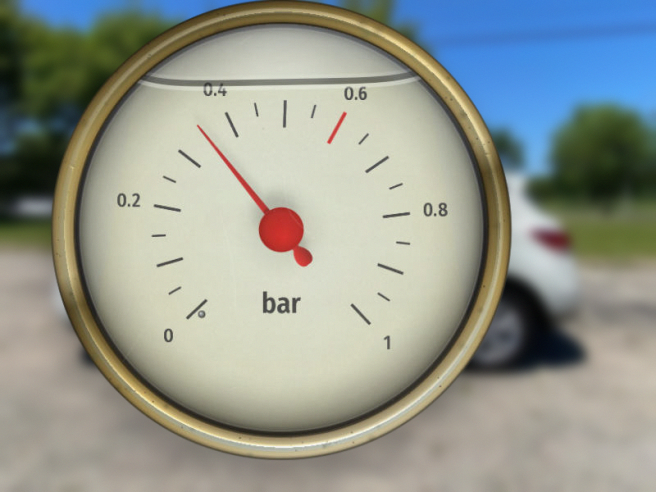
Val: 0.35 bar
